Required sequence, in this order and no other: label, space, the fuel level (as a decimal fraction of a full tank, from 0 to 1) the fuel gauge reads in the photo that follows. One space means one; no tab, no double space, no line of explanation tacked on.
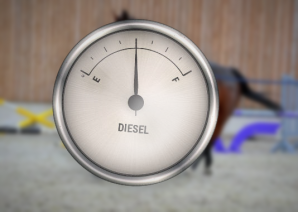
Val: 0.5
